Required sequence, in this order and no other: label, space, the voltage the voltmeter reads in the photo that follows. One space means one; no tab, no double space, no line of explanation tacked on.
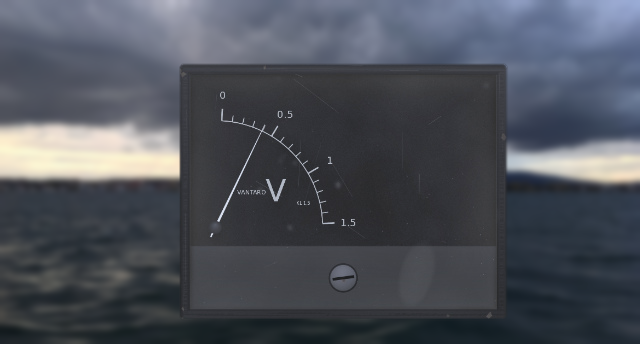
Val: 0.4 V
